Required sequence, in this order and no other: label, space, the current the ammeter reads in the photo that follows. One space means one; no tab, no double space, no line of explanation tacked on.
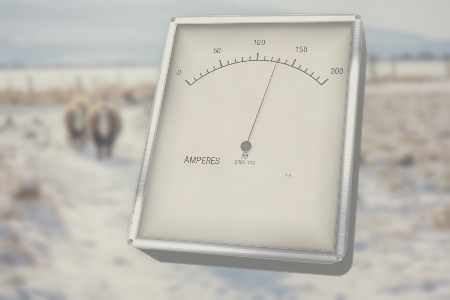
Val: 130 A
